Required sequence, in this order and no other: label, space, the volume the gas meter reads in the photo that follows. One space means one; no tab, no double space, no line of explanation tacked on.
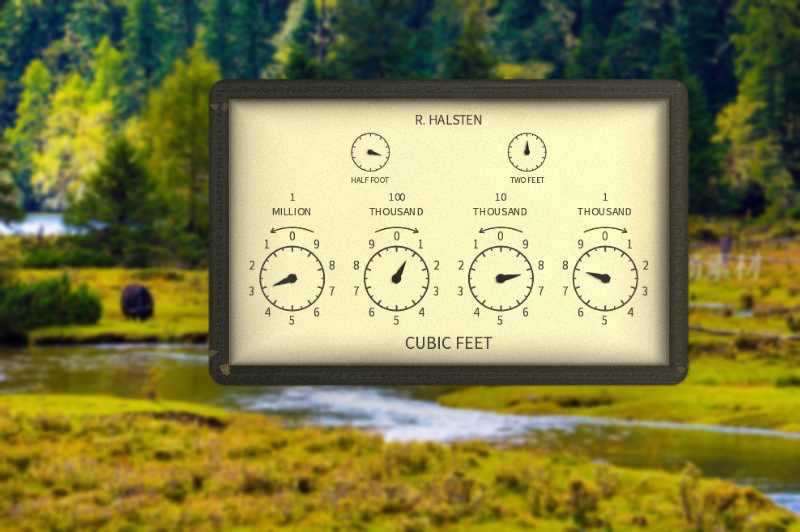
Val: 307800 ft³
